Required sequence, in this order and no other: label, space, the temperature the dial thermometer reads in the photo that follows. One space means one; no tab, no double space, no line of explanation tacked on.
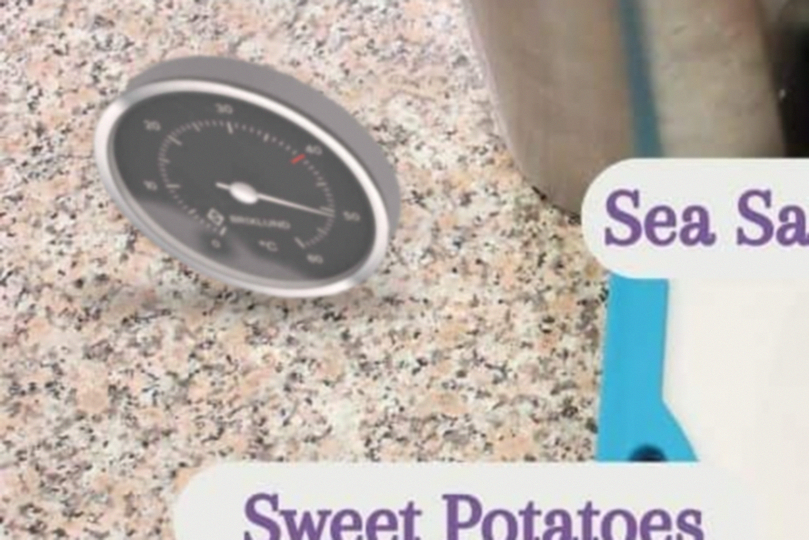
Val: 50 °C
